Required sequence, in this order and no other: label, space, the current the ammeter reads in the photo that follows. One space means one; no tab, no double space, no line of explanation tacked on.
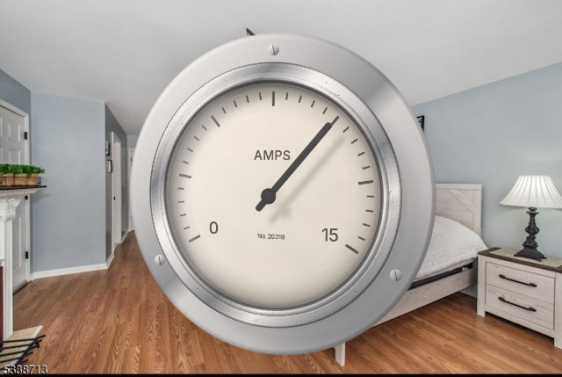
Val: 10 A
